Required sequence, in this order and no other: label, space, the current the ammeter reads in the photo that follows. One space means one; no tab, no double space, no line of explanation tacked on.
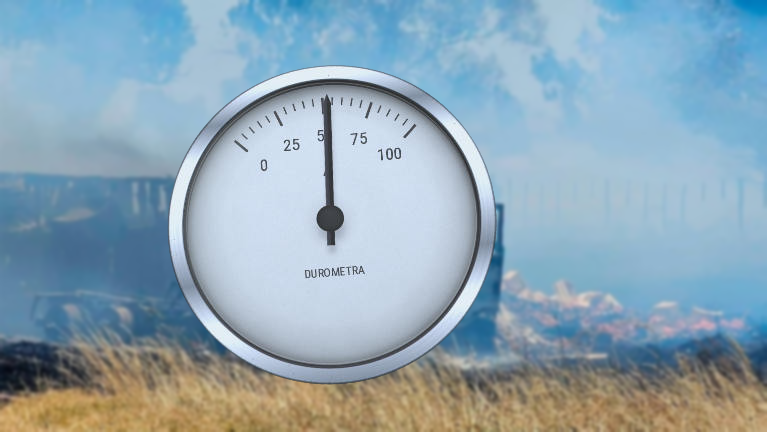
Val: 52.5 A
